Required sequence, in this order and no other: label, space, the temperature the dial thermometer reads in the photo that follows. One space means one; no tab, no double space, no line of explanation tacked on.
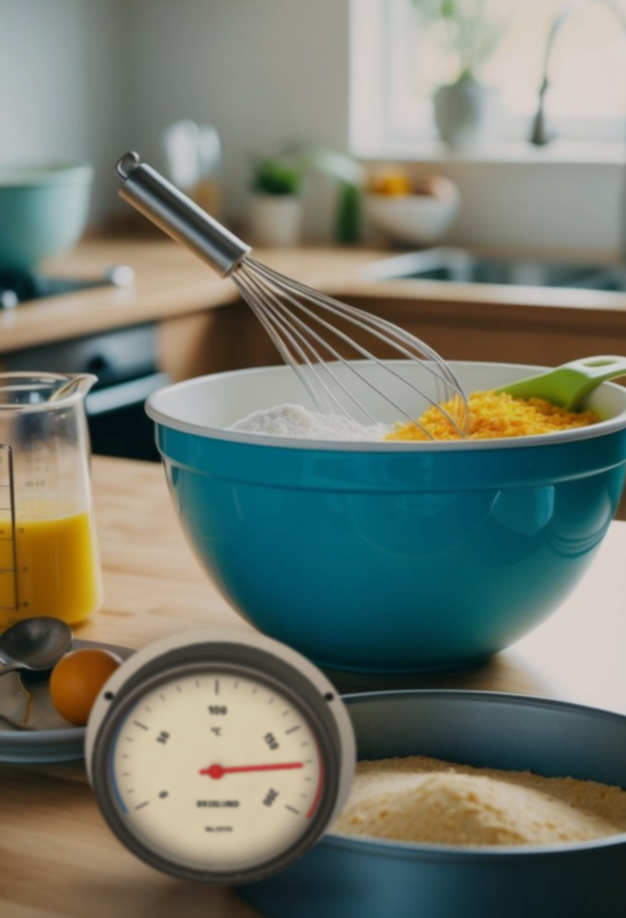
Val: 170 °C
